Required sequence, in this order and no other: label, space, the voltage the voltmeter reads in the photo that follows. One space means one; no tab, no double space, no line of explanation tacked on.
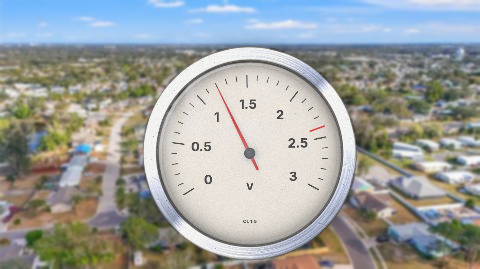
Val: 1.2 V
